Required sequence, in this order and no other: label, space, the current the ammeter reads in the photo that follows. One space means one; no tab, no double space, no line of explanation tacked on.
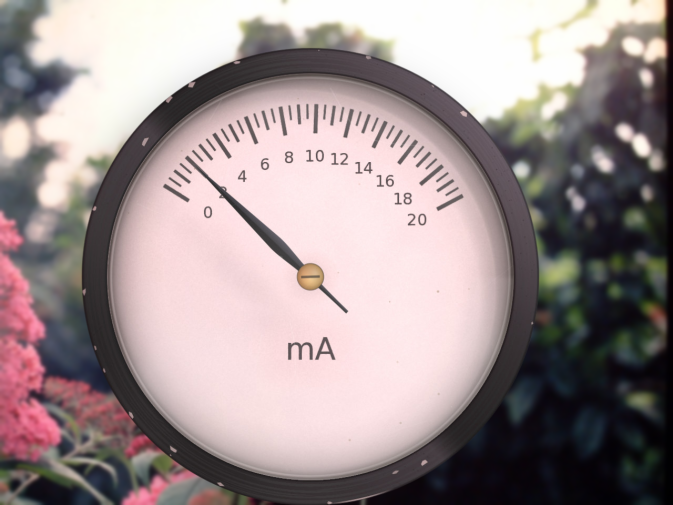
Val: 2 mA
